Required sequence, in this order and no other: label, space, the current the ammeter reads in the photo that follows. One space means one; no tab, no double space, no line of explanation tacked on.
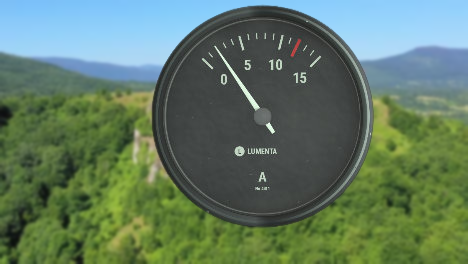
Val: 2 A
